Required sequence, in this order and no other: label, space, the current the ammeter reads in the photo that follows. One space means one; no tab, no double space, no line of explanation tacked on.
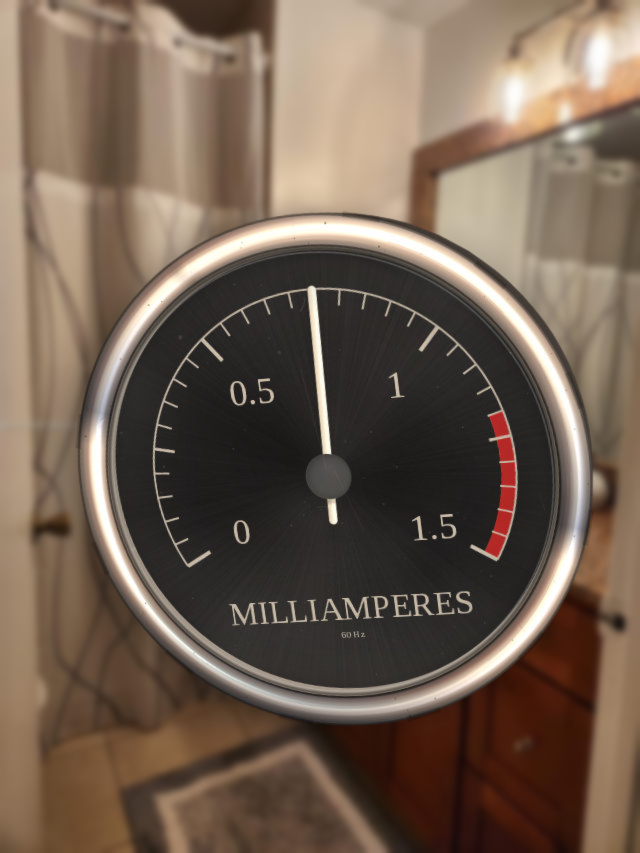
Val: 0.75 mA
